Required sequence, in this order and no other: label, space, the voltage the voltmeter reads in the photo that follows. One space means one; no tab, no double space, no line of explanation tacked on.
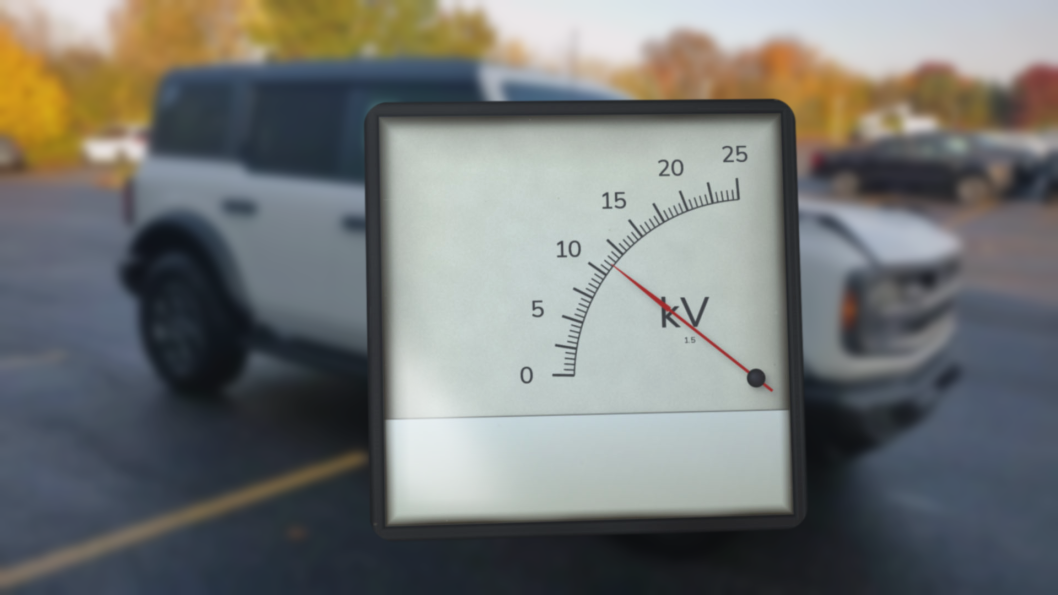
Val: 11 kV
